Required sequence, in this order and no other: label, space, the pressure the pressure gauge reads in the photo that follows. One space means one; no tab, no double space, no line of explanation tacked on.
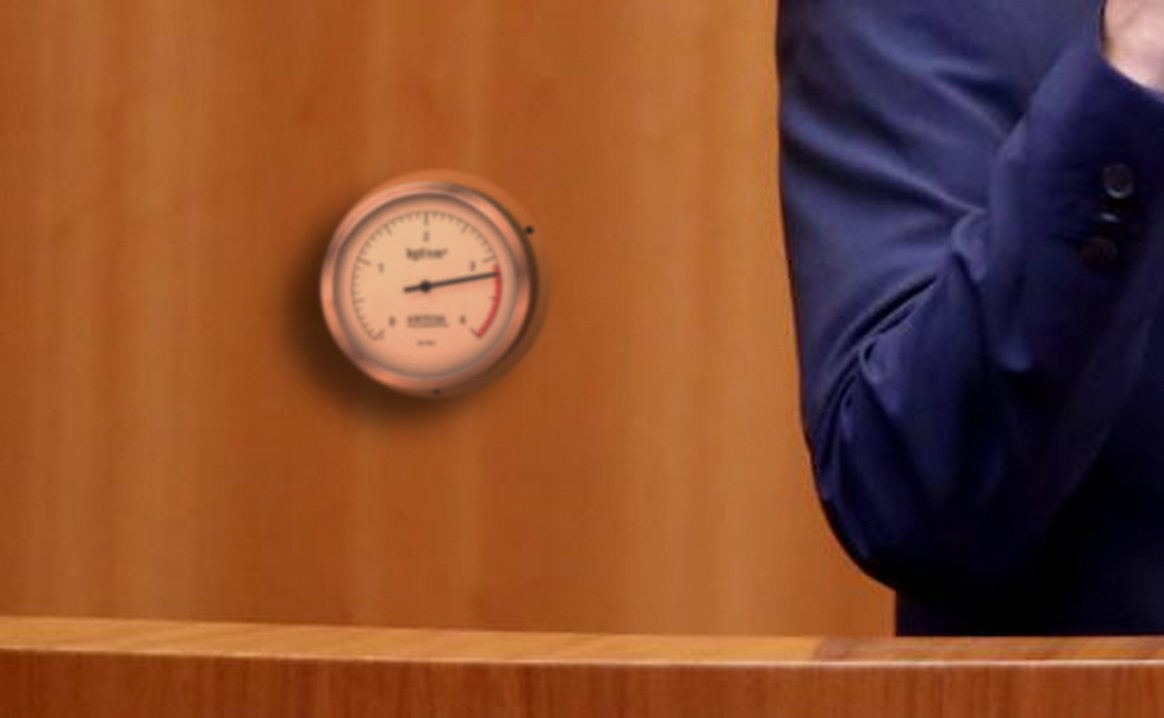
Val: 3.2 kg/cm²
